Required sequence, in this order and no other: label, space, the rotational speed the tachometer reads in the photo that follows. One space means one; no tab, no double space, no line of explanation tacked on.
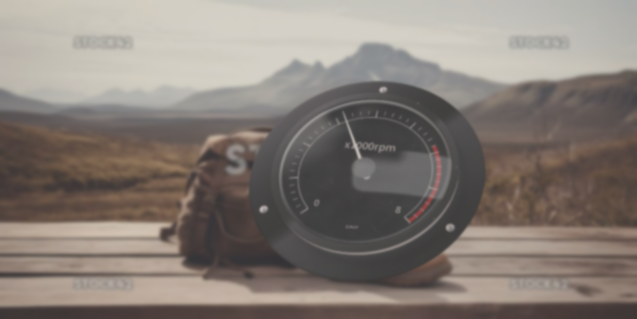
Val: 3200 rpm
